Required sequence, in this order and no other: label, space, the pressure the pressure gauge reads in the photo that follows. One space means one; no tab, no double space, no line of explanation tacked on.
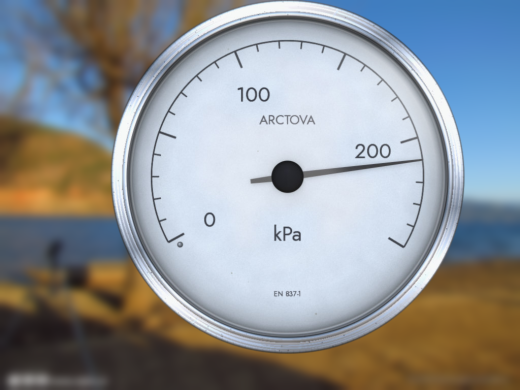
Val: 210 kPa
